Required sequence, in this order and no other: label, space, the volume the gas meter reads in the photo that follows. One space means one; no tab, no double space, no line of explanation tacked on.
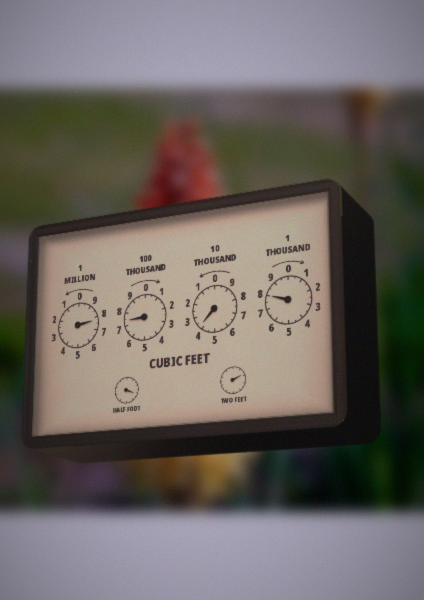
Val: 773800 ft³
